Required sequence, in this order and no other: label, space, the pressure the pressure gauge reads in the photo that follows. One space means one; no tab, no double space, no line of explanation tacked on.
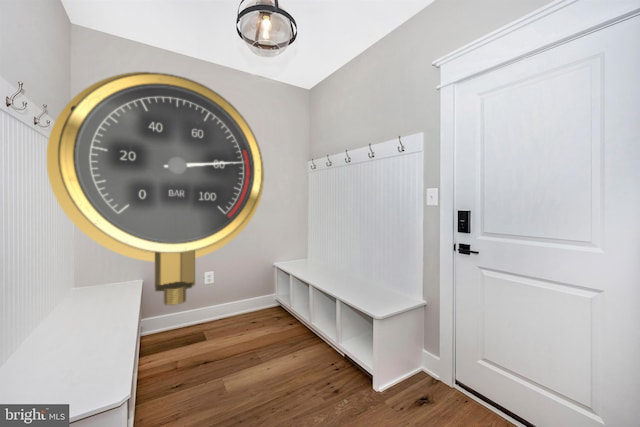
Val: 80 bar
